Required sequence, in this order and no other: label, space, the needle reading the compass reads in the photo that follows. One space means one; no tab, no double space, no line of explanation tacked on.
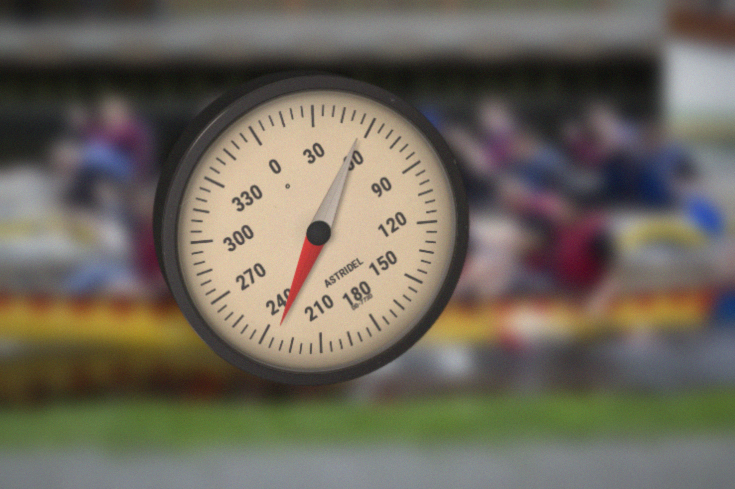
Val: 235 °
